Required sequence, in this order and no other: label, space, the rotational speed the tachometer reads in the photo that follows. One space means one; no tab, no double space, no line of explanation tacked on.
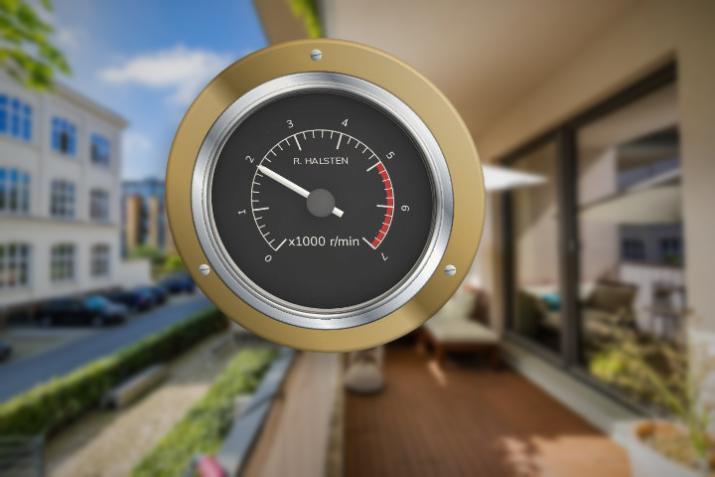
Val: 2000 rpm
